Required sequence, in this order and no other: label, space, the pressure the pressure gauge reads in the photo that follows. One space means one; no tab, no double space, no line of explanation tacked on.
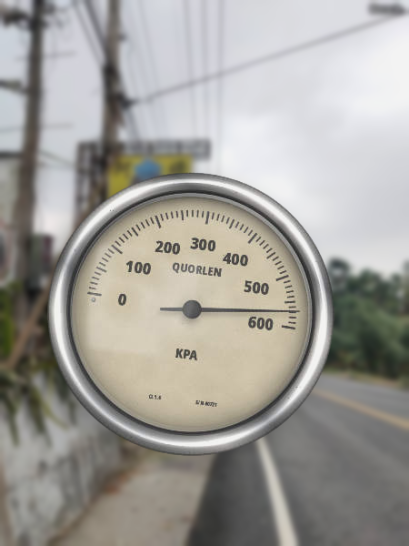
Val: 570 kPa
